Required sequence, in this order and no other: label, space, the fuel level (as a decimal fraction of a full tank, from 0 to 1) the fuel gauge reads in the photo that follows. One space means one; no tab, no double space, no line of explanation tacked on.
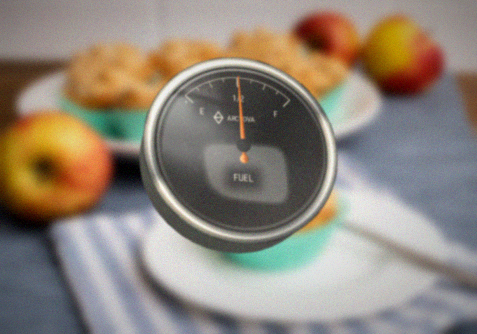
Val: 0.5
